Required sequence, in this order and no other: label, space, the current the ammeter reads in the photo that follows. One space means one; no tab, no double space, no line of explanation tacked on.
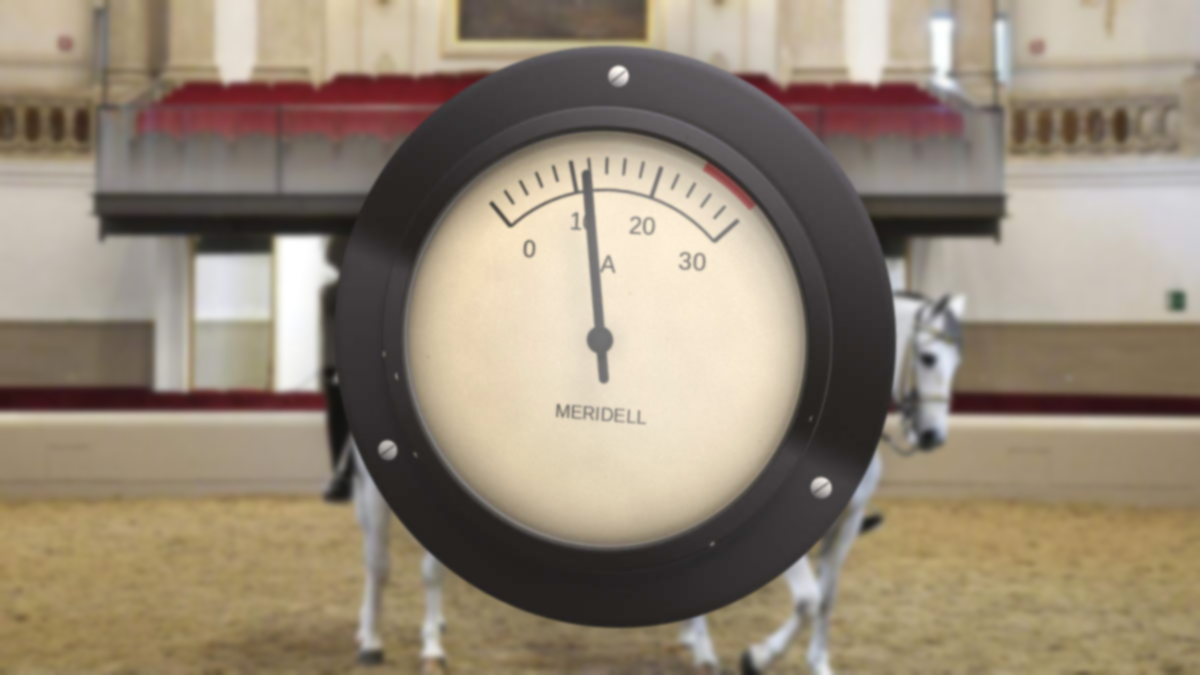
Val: 12 A
